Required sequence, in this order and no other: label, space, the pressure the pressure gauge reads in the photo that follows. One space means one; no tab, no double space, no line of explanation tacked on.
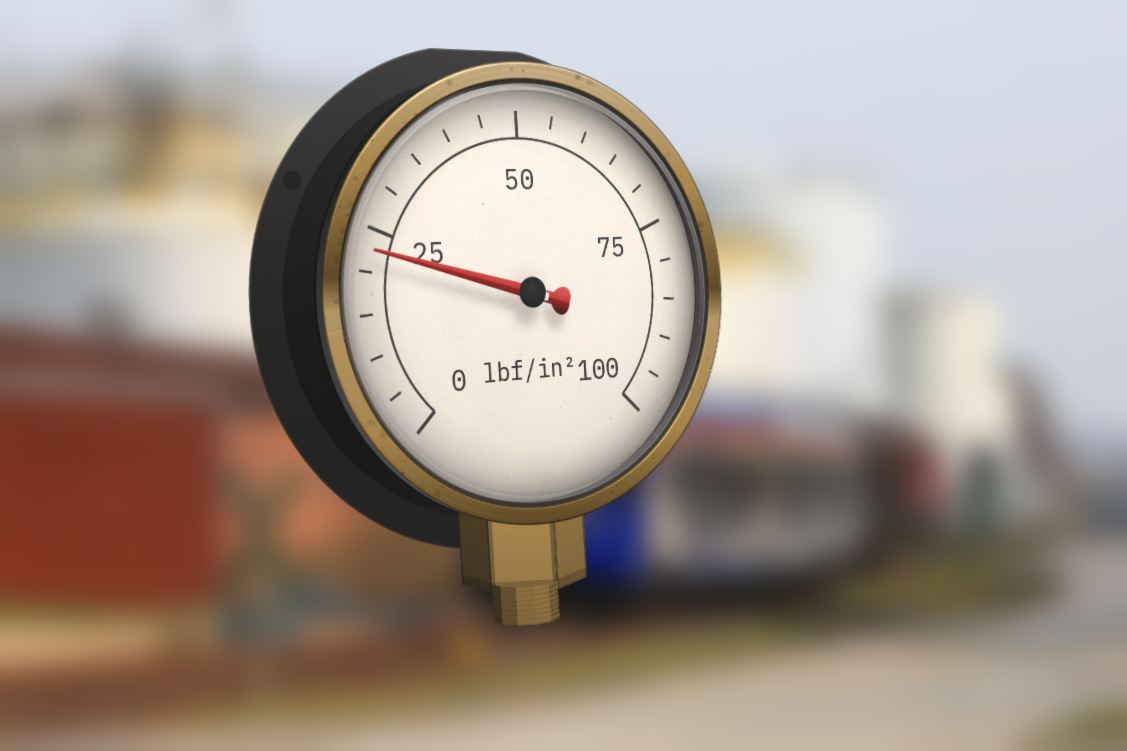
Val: 22.5 psi
